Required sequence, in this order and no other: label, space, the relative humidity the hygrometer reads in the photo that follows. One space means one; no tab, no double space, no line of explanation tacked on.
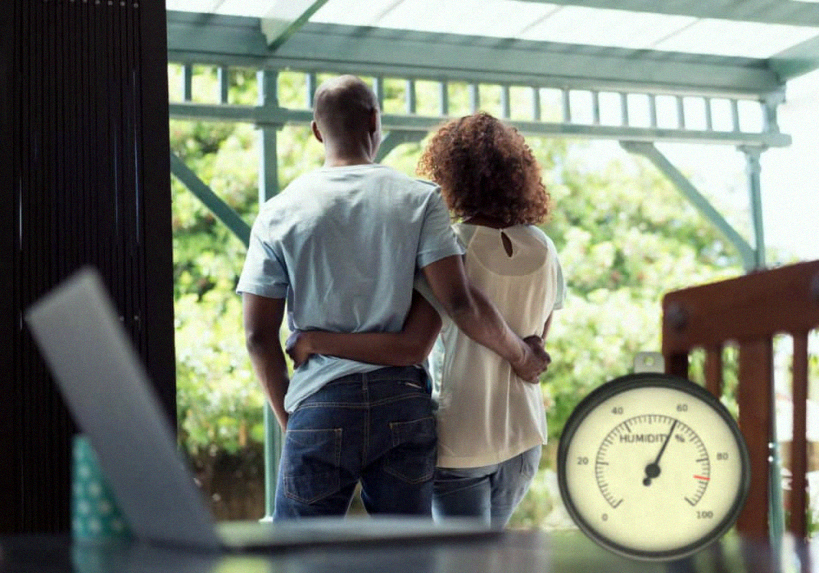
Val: 60 %
